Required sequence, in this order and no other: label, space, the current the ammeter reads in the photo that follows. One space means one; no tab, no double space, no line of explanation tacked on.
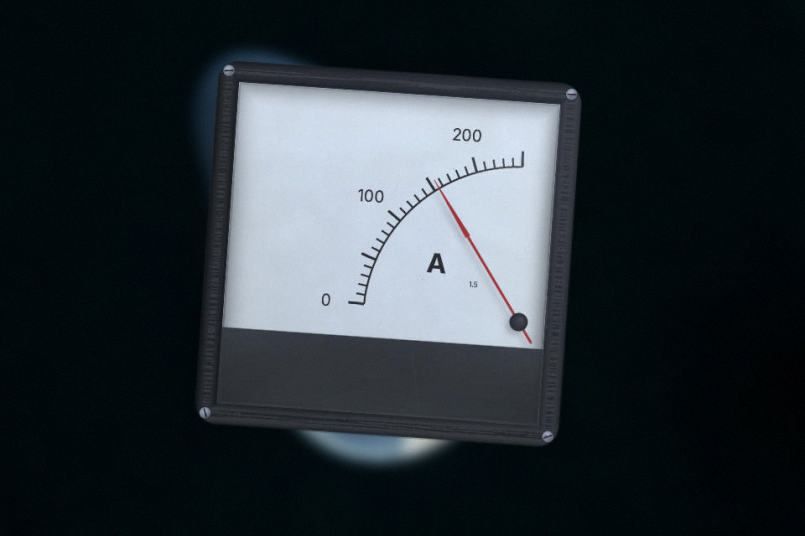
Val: 155 A
